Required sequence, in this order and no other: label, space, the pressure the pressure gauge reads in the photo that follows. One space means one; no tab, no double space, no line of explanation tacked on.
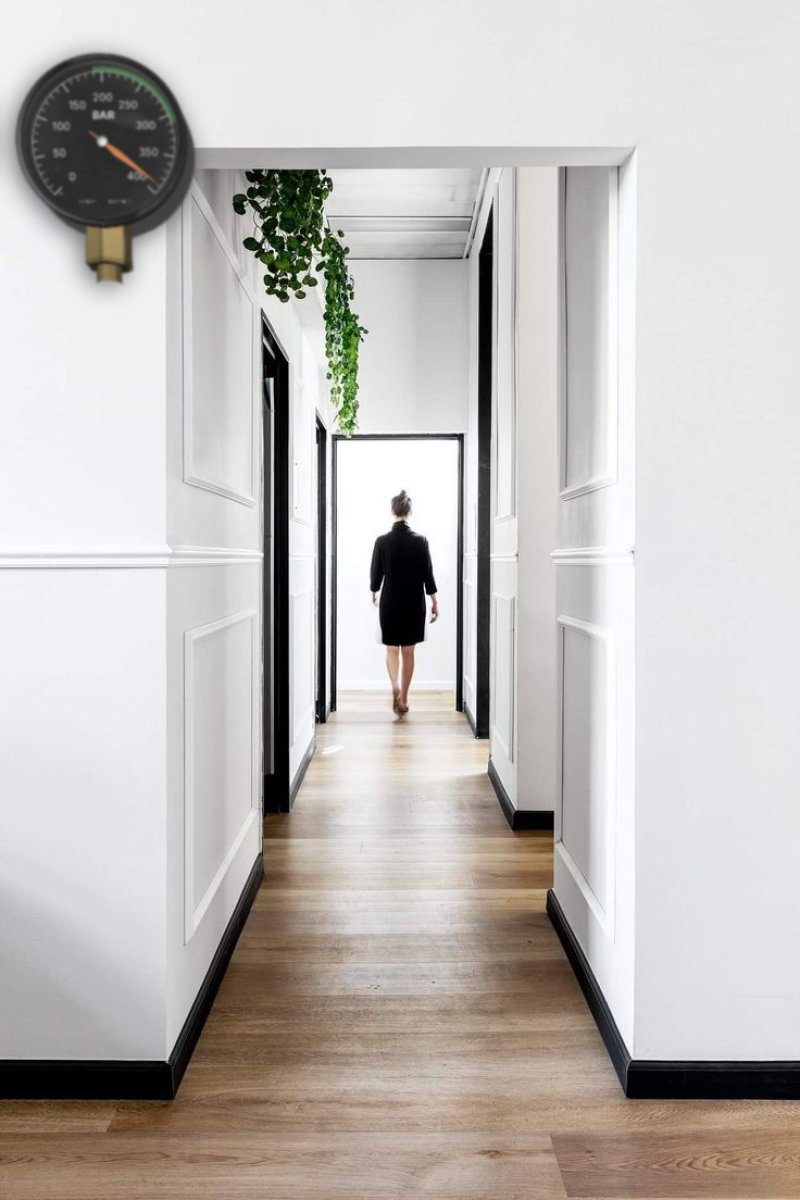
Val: 390 bar
